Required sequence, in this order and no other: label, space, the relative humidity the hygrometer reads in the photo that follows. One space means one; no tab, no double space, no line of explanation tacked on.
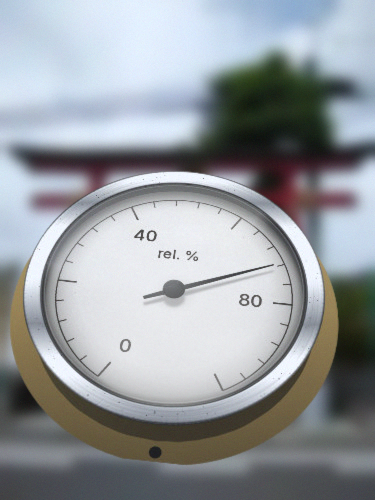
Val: 72 %
